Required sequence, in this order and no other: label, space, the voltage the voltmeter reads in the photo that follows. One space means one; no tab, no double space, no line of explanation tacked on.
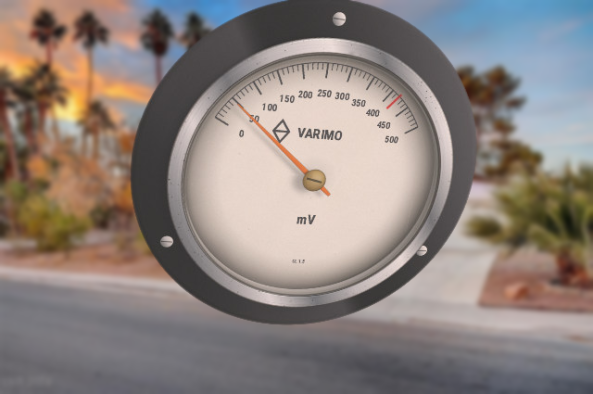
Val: 50 mV
